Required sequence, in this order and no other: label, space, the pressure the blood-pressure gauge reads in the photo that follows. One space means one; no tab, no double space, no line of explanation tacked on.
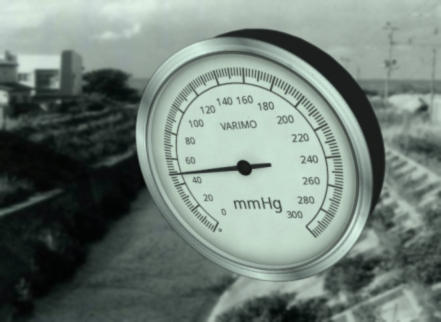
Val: 50 mmHg
